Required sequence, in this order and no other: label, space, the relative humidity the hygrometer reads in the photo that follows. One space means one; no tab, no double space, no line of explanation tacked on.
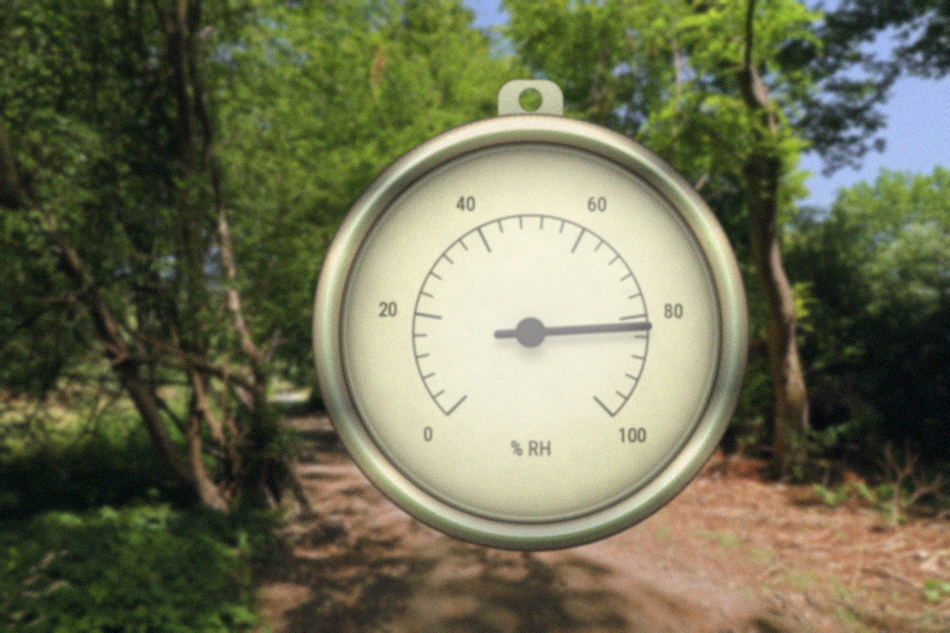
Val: 82 %
